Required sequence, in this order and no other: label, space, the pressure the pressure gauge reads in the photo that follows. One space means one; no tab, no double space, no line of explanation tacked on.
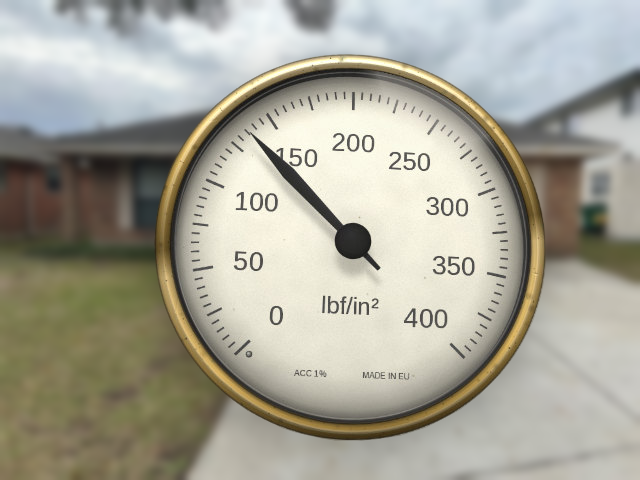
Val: 135 psi
